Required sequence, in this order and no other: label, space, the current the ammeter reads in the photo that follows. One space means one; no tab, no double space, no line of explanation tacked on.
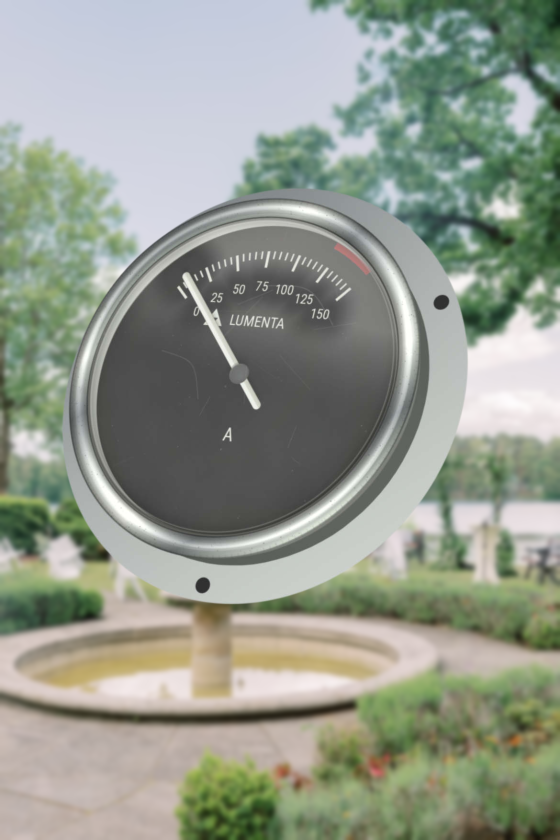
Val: 10 A
